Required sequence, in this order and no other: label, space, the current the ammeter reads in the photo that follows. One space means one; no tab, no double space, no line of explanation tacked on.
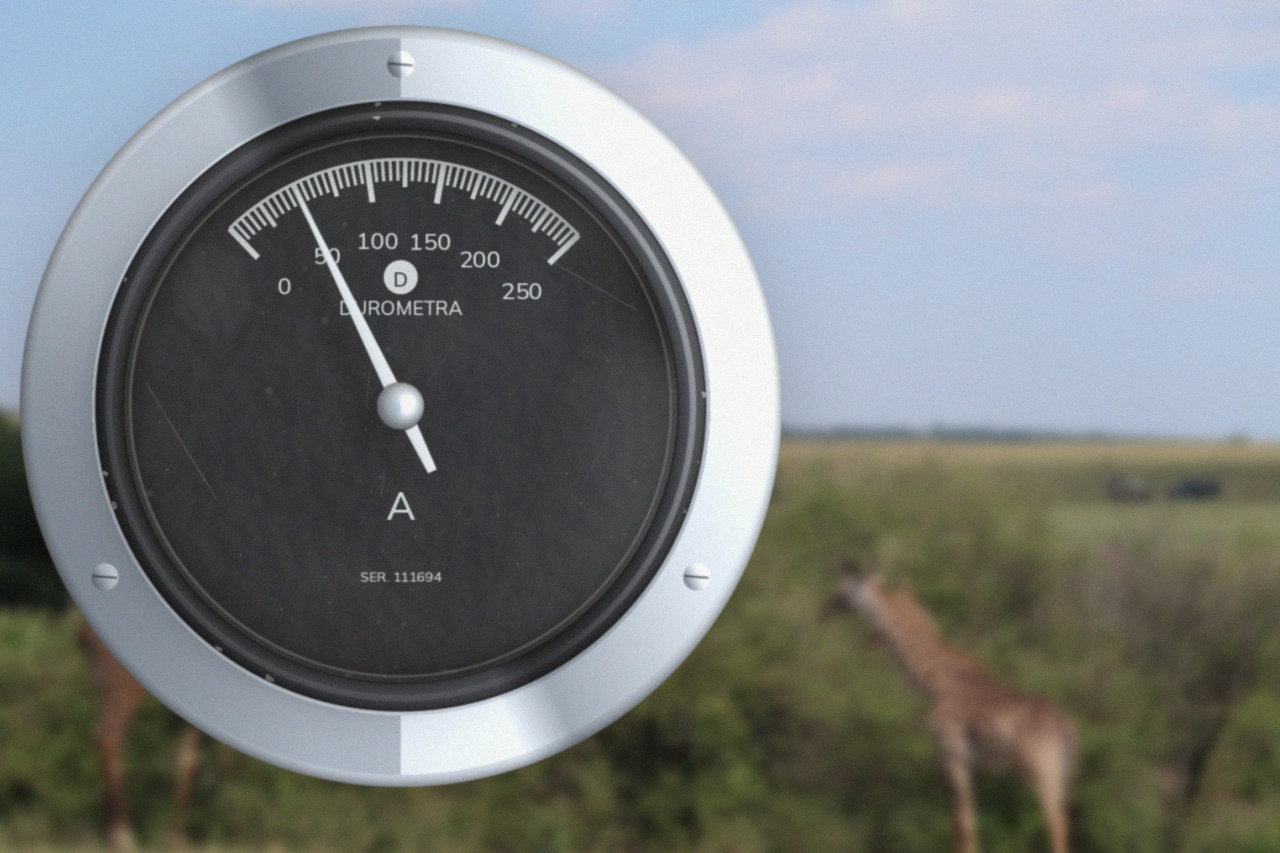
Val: 50 A
